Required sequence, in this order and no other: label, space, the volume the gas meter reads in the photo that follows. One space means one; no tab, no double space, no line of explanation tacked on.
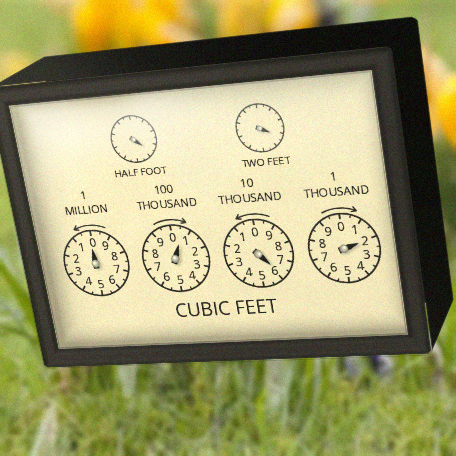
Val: 6200 ft³
